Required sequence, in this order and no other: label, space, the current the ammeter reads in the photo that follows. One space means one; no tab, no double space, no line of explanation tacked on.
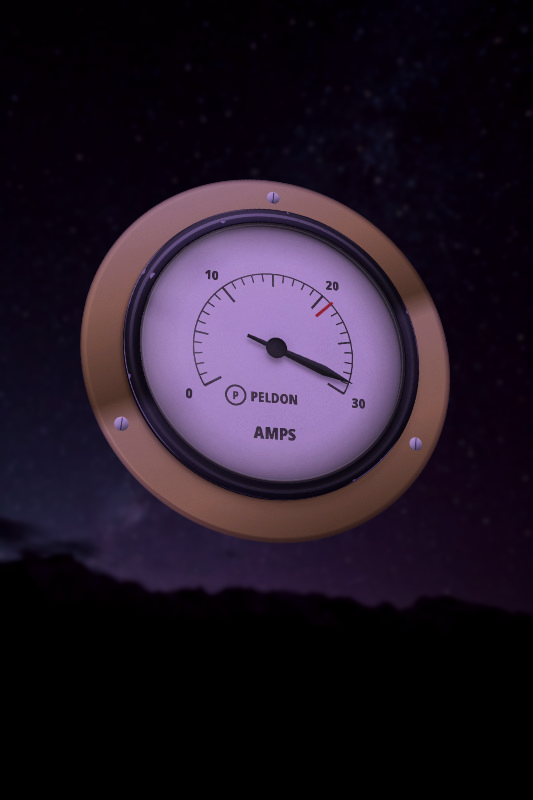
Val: 29 A
